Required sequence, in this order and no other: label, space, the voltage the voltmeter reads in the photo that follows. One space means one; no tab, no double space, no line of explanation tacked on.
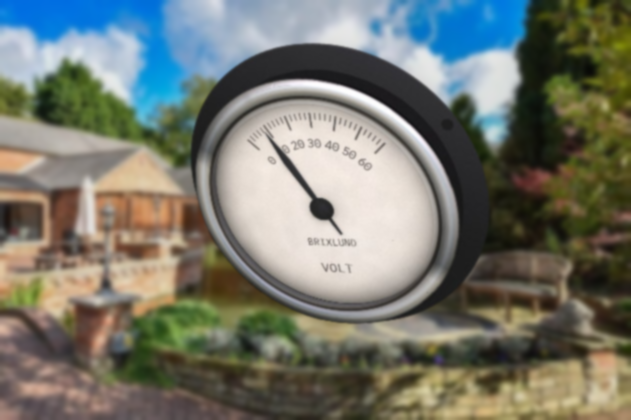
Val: 10 V
